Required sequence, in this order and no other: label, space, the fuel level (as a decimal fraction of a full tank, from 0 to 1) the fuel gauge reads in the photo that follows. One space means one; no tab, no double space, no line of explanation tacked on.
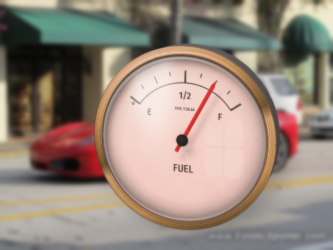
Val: 0.75
